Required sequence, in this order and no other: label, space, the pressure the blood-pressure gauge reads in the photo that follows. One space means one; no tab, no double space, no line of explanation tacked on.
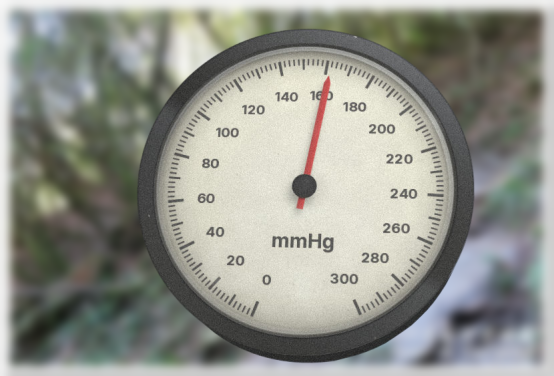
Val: 162 mmHg
